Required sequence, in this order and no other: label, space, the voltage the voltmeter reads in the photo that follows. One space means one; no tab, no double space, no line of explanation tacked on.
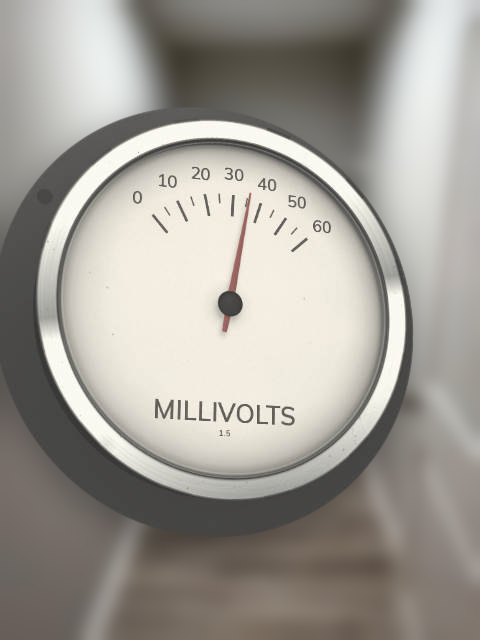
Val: 35 mV
